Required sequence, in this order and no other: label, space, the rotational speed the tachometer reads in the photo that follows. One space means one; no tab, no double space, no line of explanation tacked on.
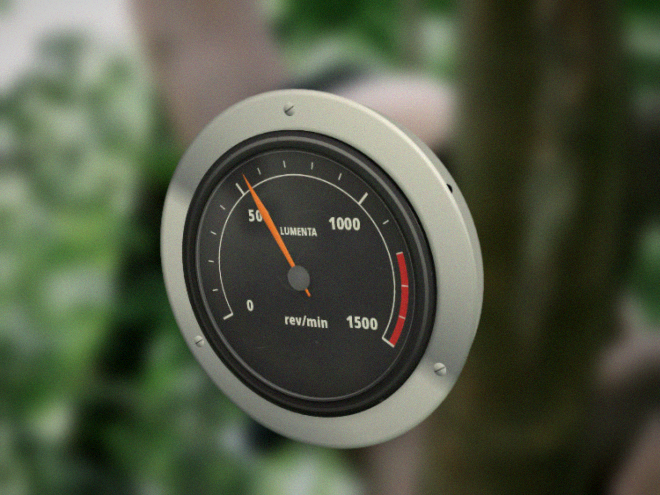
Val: 550 rpm
